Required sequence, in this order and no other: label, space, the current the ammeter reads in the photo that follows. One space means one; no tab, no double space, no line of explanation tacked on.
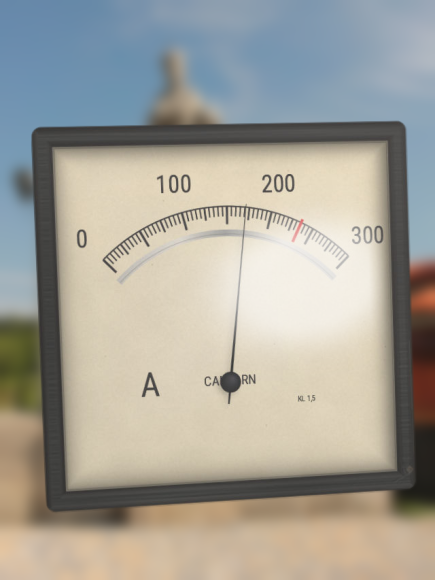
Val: 170 A
